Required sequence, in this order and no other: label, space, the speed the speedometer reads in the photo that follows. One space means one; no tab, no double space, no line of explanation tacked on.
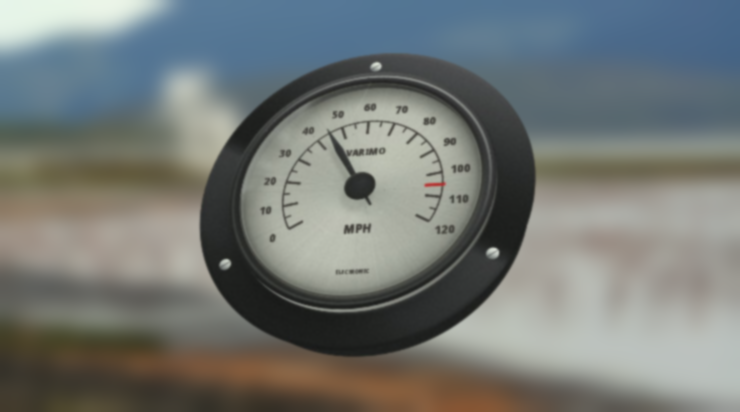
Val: 45 mph
